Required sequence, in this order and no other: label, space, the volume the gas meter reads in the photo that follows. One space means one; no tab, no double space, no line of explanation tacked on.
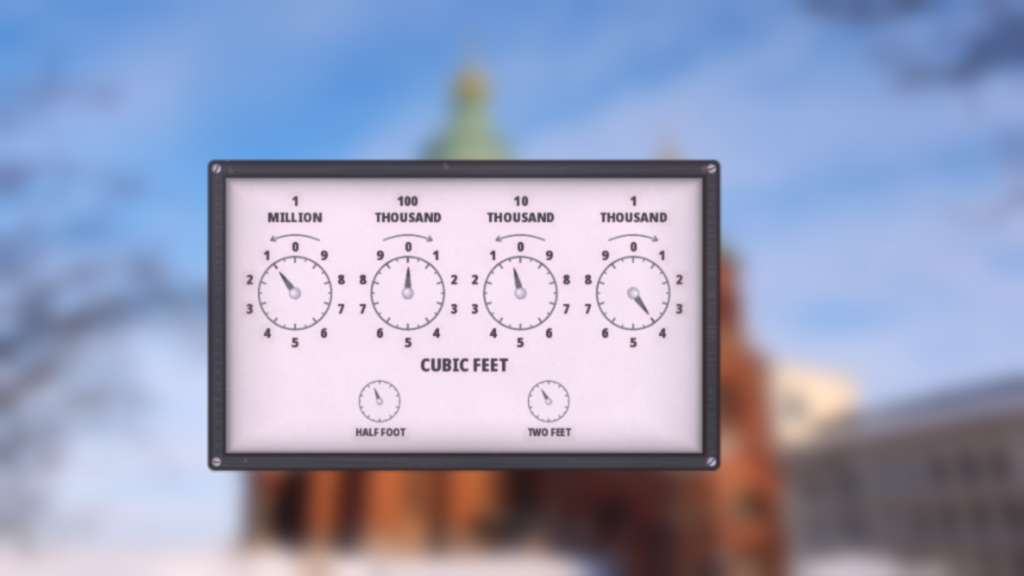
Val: 100400 ft³
